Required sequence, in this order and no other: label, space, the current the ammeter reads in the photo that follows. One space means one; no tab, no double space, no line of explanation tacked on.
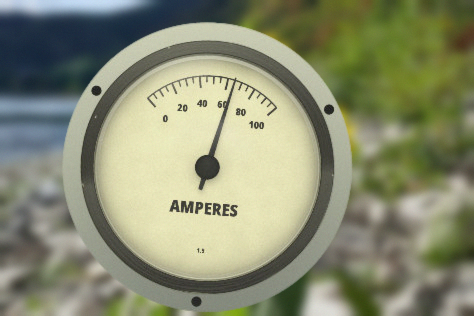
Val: 65 A
